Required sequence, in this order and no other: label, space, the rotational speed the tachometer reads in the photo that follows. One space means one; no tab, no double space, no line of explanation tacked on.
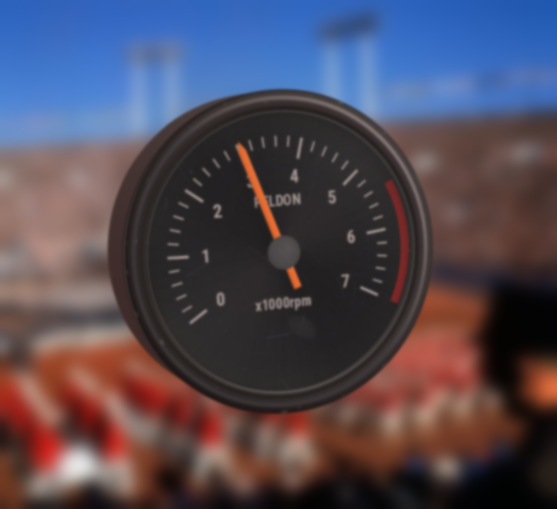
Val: 3000 rpm
